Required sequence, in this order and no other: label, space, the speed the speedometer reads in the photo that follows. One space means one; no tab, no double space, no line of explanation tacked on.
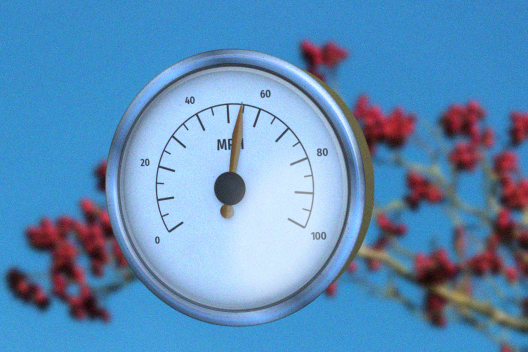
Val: 55 mph
